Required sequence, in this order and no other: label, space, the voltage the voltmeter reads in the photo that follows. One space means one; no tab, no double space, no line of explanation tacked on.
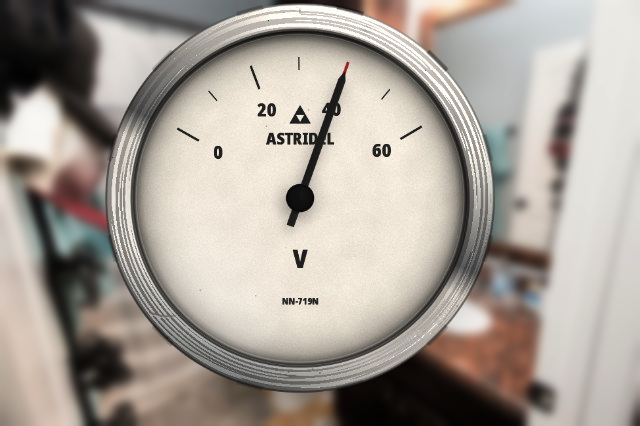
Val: 40 V
